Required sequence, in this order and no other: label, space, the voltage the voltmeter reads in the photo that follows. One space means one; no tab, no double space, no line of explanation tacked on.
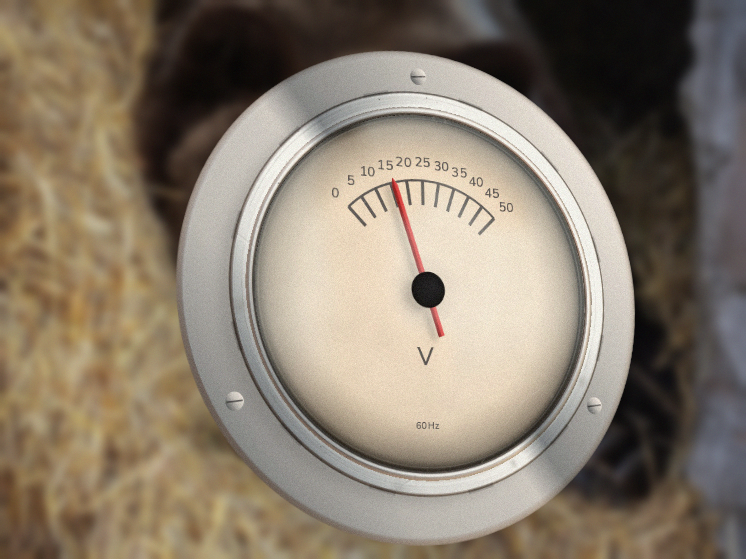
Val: 15 V
